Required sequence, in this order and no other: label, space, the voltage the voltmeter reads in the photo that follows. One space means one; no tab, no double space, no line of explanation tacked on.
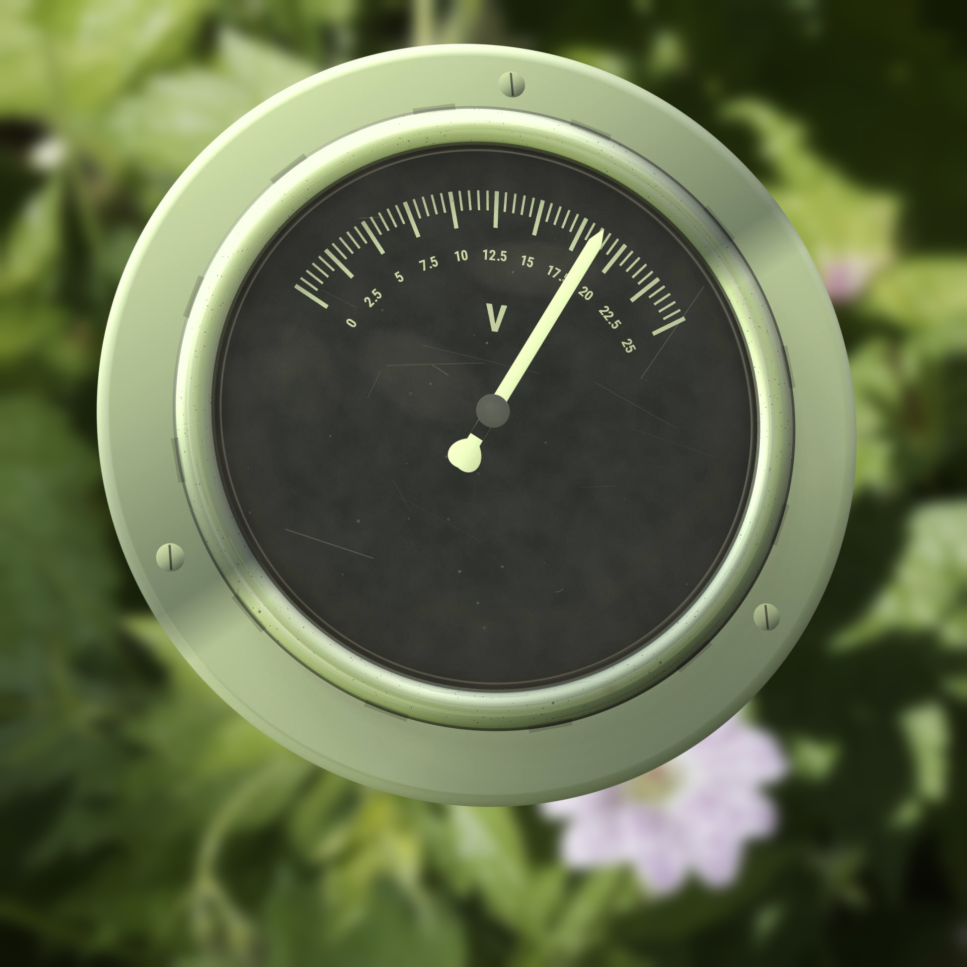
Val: 18.5 V
